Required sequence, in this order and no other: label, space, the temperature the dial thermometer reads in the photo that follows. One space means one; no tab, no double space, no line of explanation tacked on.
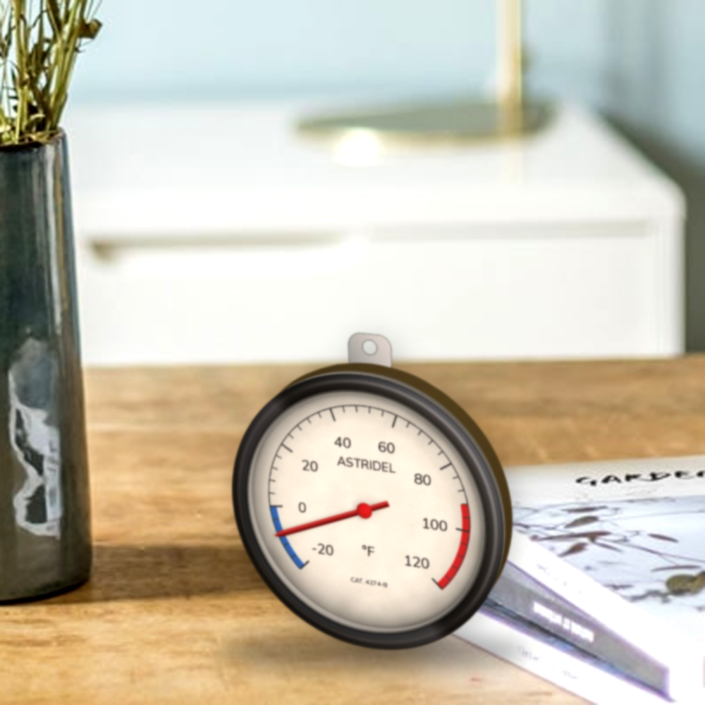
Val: -8 °F
